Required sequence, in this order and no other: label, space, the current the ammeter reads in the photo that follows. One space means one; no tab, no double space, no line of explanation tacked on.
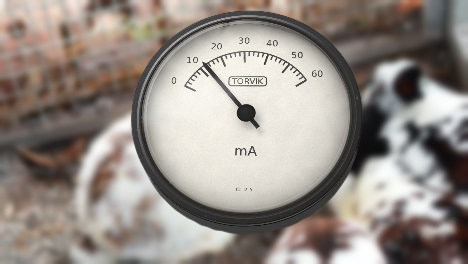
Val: 12 mA
